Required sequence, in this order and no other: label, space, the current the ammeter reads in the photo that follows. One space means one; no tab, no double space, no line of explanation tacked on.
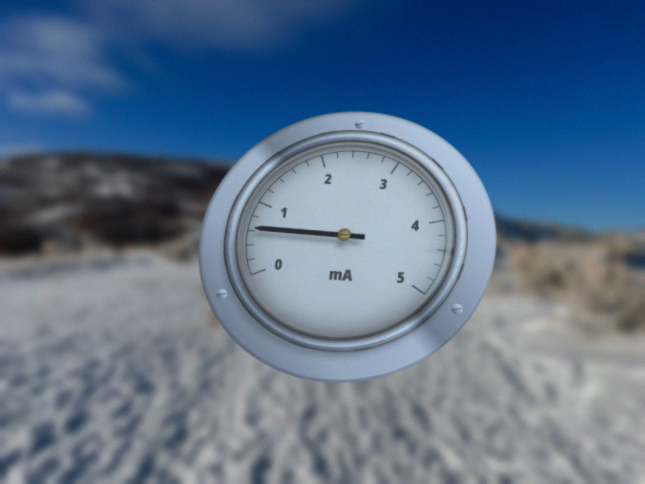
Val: 0.6 mA
